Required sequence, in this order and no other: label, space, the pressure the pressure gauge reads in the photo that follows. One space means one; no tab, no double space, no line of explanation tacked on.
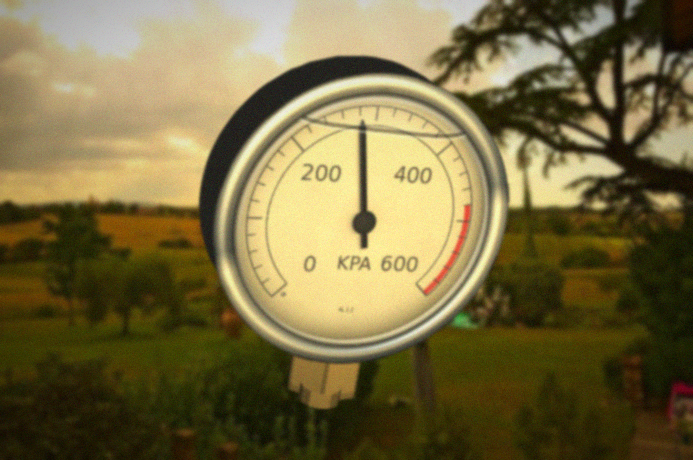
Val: 280 kPa
